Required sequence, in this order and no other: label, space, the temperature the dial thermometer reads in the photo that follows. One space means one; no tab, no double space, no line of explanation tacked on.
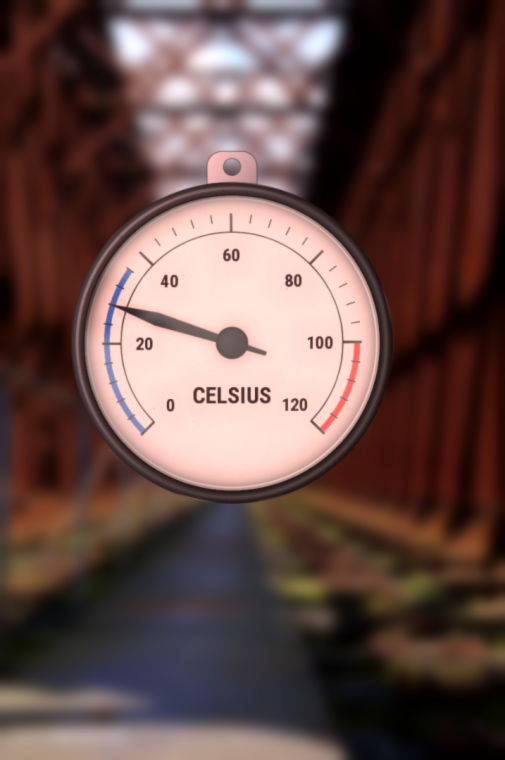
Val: 28 °C
